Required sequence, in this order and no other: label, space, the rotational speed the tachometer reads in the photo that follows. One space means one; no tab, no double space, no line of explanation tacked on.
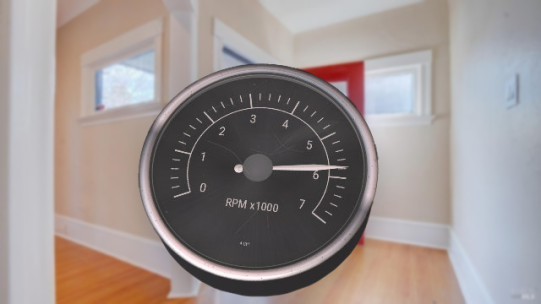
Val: 5800 rpm
